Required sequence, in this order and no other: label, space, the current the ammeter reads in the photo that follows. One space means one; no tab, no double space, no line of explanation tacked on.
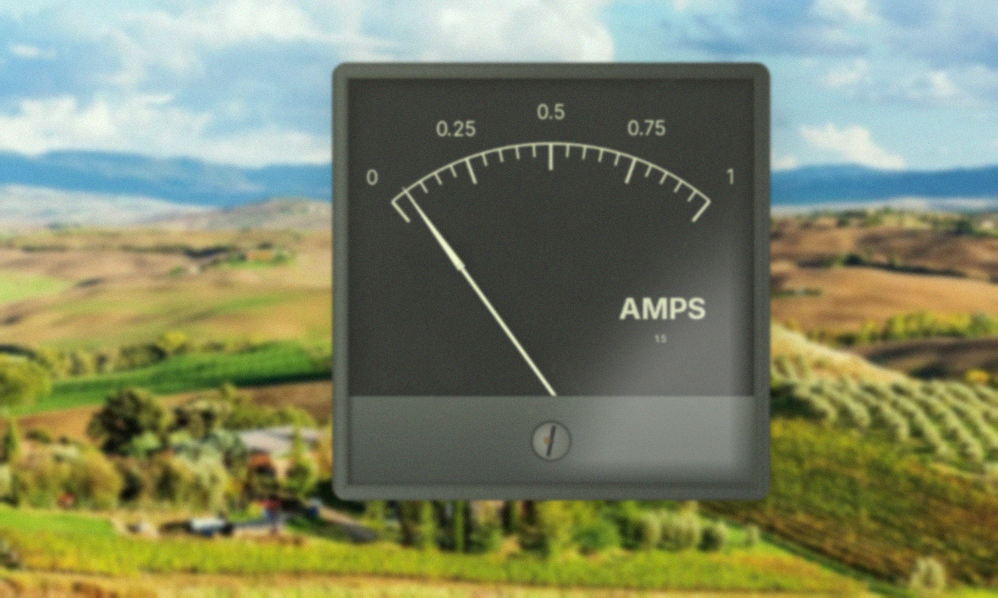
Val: 0.05 A
